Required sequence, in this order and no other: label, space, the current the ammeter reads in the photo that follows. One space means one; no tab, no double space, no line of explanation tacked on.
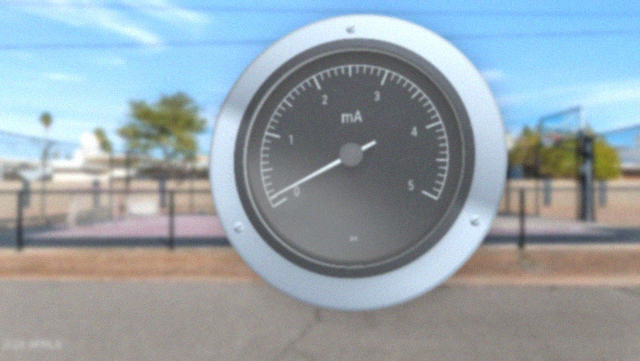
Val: 0.1 mA
